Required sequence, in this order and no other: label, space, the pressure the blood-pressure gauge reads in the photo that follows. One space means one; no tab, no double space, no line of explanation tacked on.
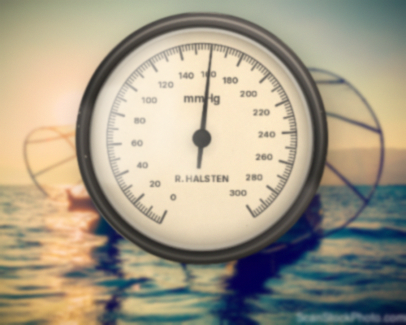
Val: 160 mmHg
